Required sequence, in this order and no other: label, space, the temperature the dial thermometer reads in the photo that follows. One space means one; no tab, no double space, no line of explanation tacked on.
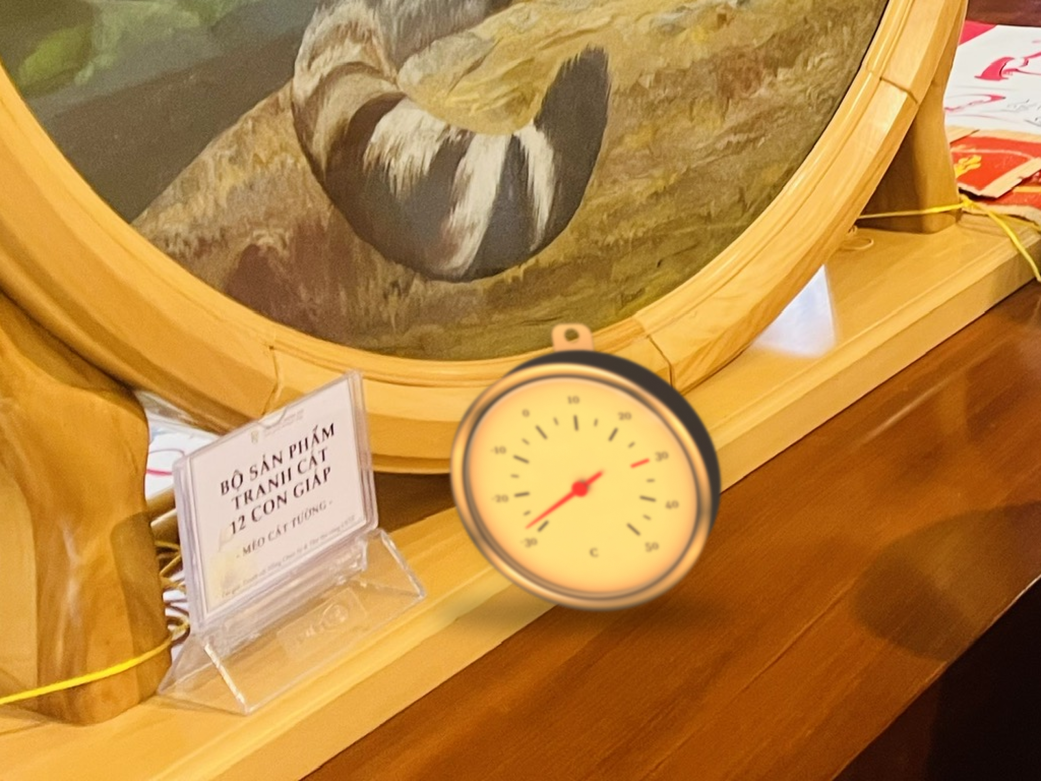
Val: -27.5 °C
